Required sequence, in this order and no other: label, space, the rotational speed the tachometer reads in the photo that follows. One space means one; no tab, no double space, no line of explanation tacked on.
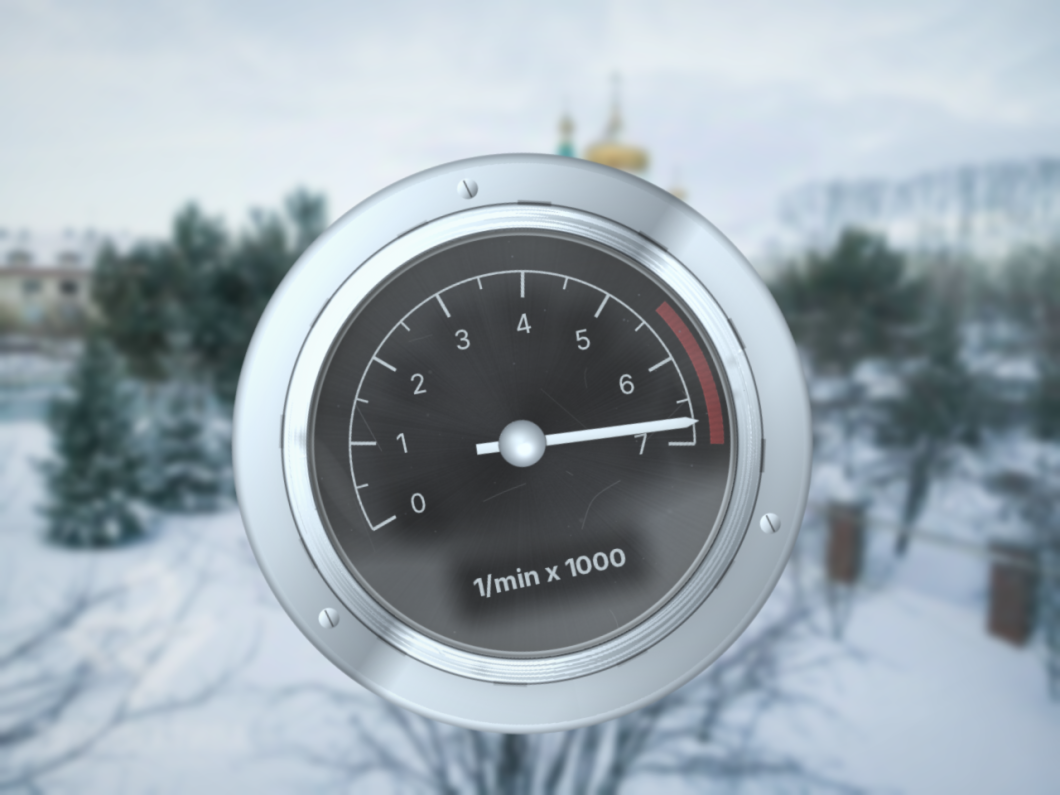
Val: 6750 rpm
